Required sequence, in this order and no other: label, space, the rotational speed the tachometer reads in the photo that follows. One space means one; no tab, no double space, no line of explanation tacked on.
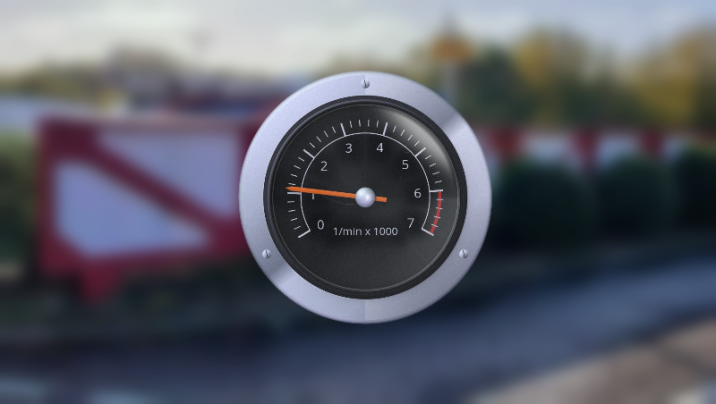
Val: 1100 rpm
